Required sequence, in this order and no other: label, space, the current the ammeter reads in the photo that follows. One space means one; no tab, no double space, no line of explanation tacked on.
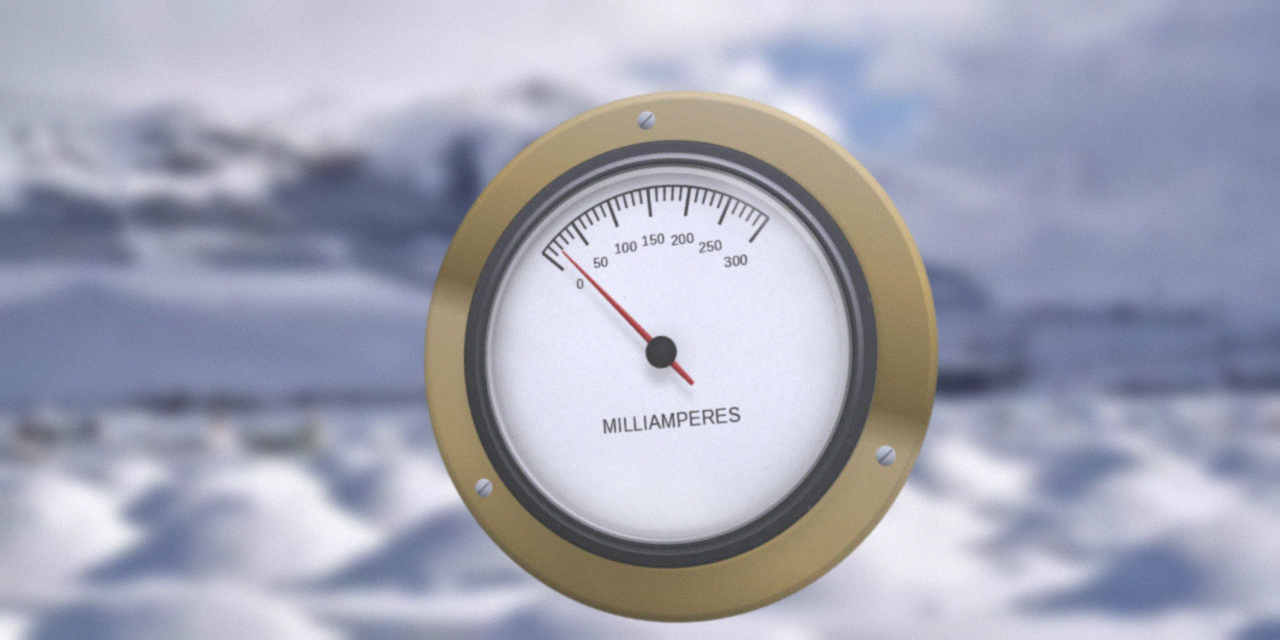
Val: 20 mA
